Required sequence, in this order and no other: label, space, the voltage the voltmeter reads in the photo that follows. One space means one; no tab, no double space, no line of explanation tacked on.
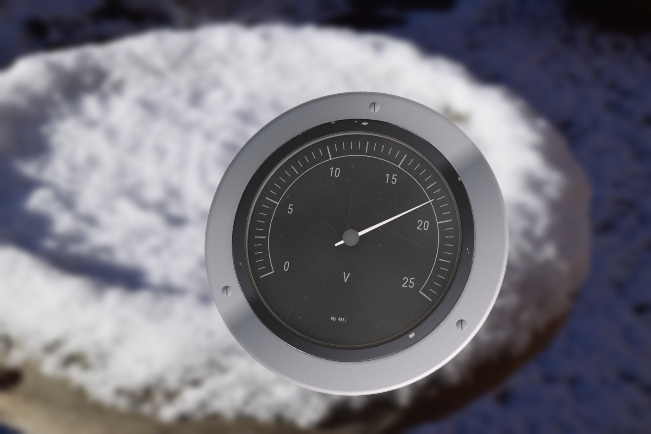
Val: 18.5 V
